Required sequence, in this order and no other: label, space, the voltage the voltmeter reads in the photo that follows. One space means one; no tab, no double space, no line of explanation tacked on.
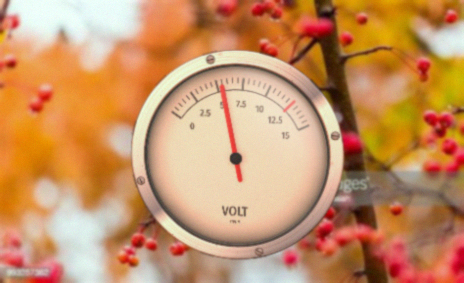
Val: 5.5 V
